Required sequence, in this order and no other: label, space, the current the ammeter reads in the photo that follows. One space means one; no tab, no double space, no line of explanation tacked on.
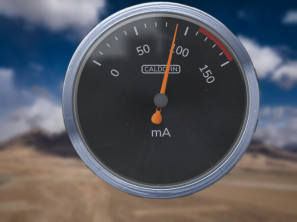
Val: 90 mA
